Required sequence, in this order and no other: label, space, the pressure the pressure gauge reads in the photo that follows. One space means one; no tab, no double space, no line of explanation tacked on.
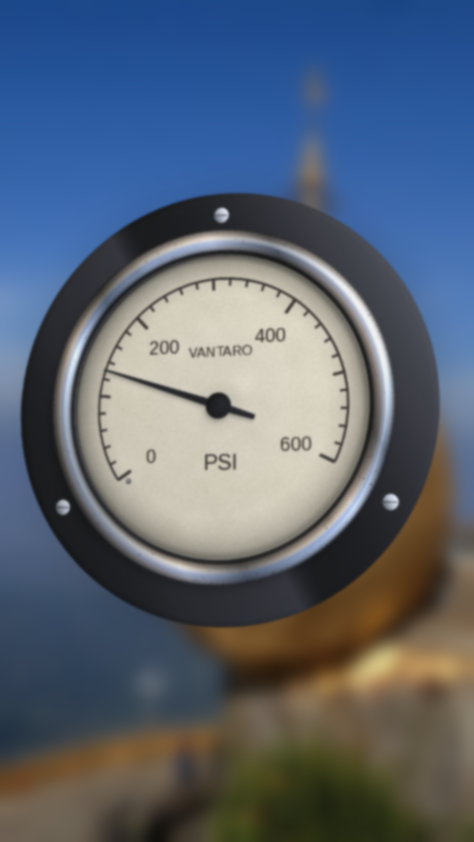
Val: 130 psi
